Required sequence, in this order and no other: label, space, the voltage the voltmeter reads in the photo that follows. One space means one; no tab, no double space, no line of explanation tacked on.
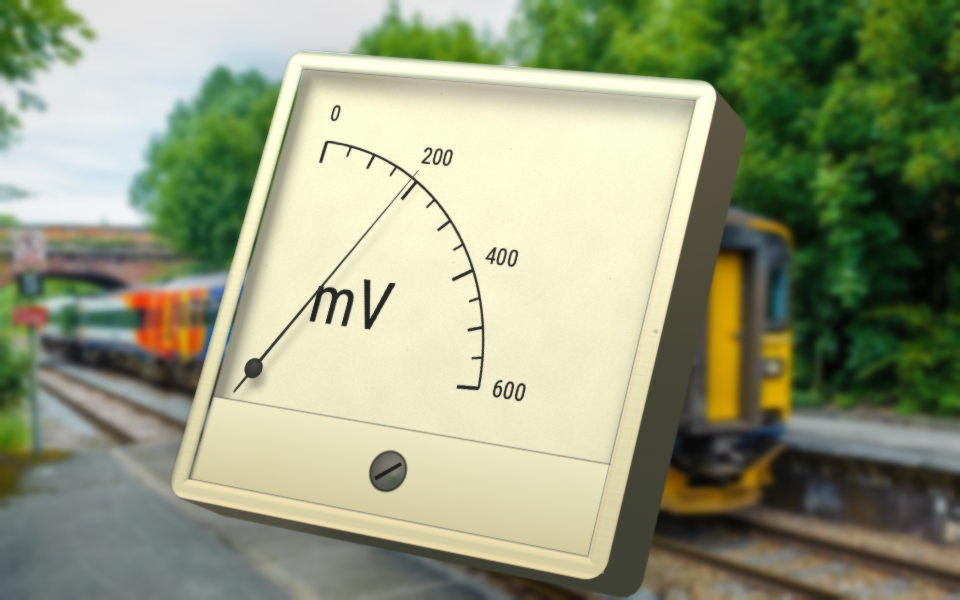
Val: 200 mV
